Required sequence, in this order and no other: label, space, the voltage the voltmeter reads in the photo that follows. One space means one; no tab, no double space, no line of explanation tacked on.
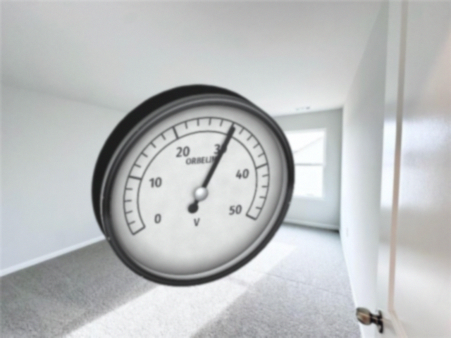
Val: 30 V
